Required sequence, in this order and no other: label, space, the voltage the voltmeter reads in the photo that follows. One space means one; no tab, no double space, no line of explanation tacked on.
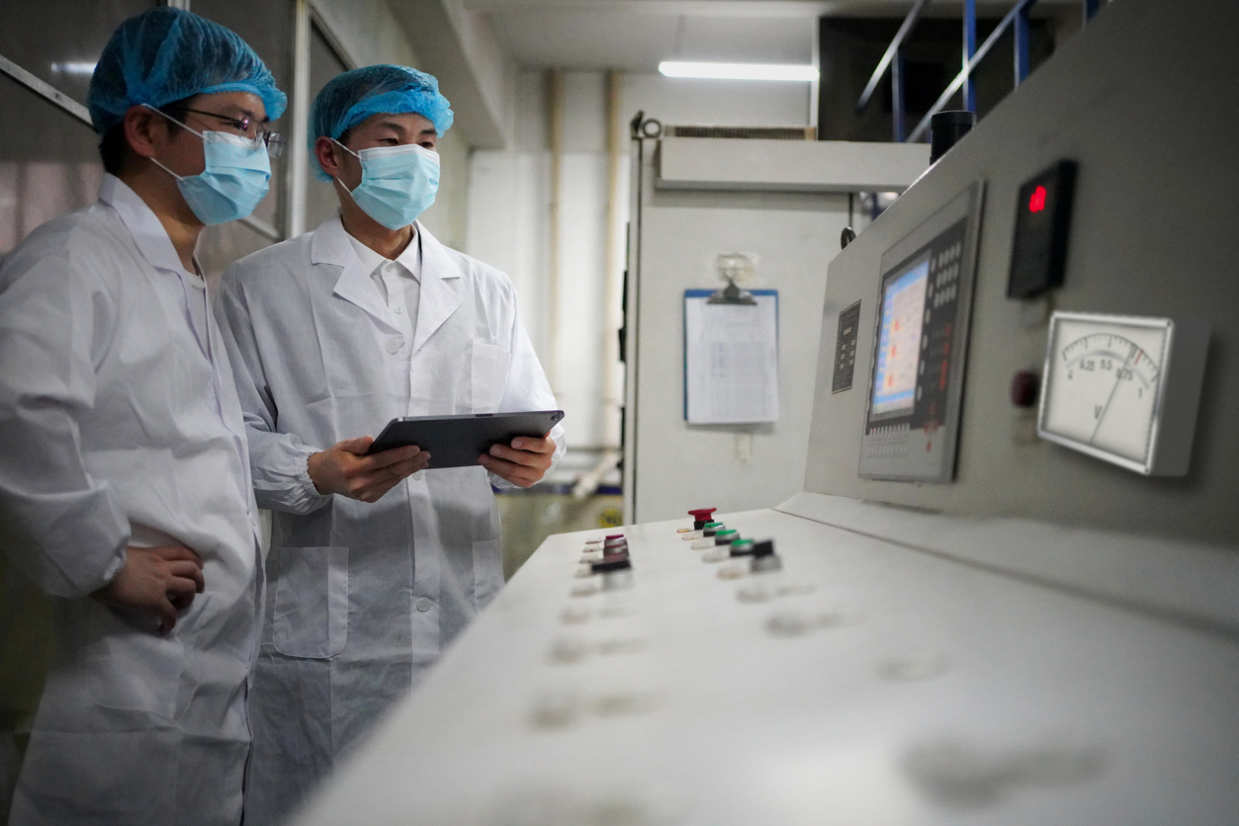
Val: 0.75 V
